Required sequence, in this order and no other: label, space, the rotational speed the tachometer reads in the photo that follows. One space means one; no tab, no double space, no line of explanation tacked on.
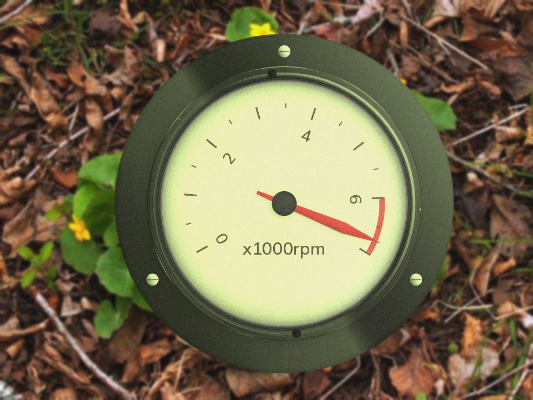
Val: 6750 rpm
